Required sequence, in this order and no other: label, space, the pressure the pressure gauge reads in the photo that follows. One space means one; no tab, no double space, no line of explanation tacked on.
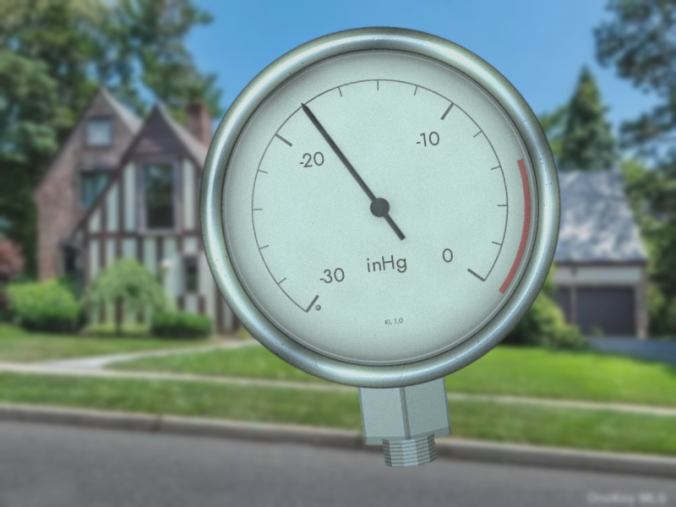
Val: -18 inHg
